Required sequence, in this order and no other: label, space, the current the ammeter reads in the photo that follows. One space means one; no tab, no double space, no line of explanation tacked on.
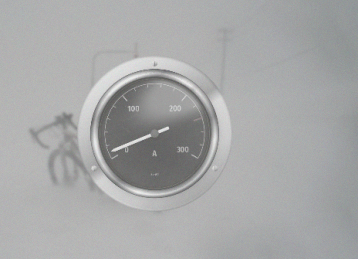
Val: 10 A
